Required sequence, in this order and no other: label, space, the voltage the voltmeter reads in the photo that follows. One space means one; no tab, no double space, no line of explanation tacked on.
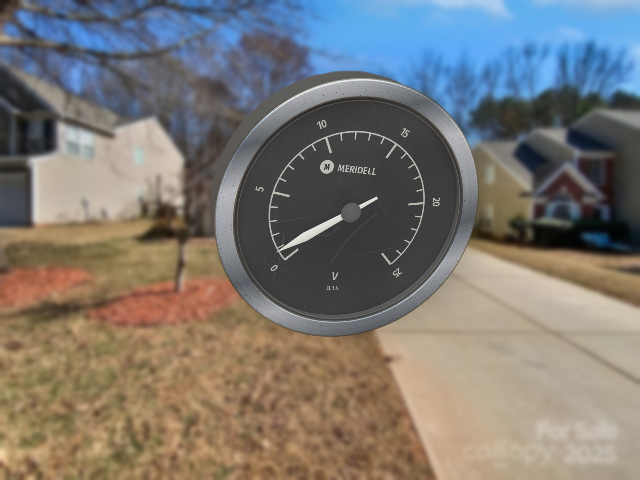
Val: 1 V
